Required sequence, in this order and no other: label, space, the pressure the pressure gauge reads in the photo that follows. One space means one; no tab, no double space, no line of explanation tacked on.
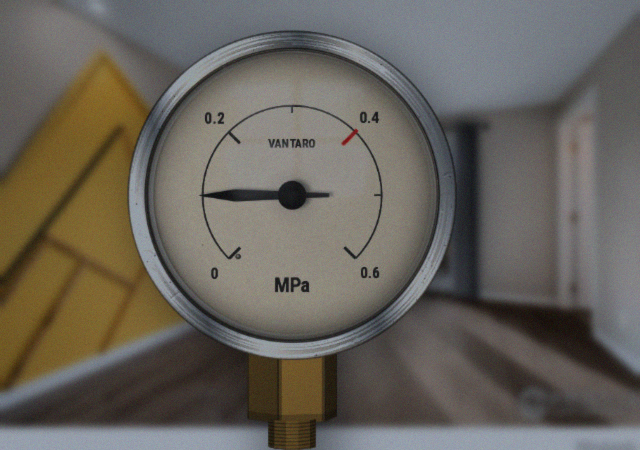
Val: 0.1 MPa
